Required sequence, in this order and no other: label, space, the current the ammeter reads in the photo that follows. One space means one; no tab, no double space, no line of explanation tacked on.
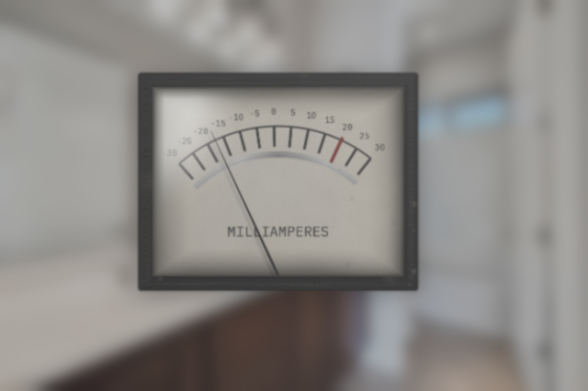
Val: -17.5 mA
